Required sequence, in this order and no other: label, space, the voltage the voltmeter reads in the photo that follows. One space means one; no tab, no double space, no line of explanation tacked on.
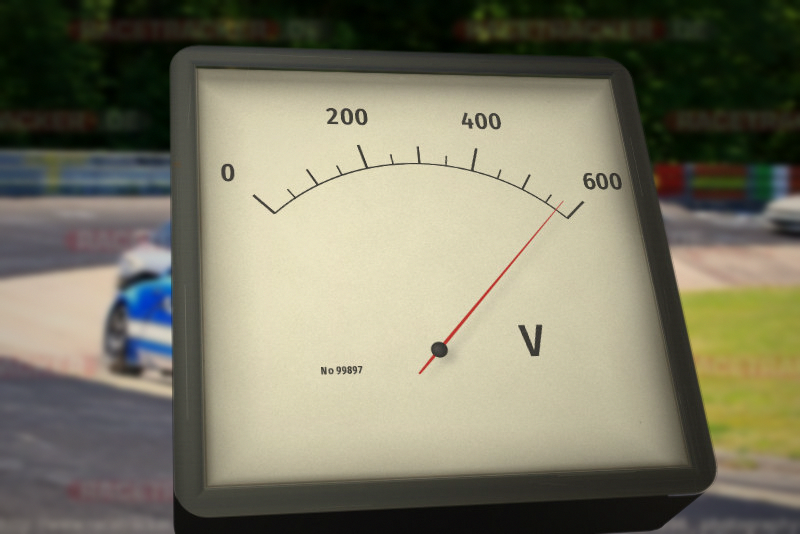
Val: 575 V
